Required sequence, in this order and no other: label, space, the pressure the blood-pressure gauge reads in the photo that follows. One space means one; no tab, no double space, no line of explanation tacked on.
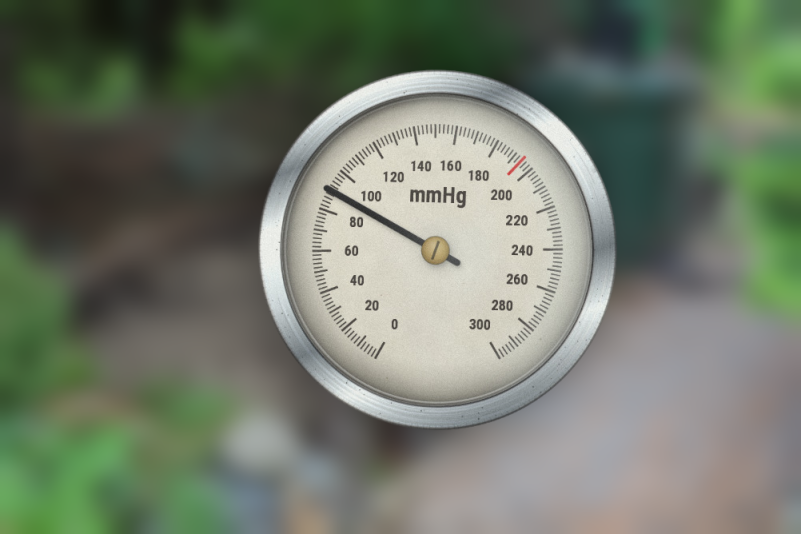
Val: 90 mmHg
